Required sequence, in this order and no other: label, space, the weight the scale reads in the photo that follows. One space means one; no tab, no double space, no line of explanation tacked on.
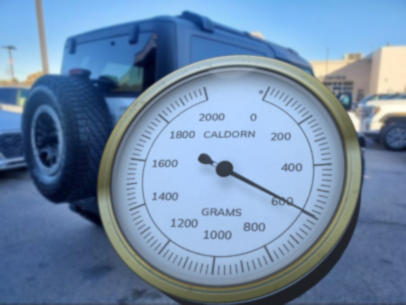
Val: 600 g
